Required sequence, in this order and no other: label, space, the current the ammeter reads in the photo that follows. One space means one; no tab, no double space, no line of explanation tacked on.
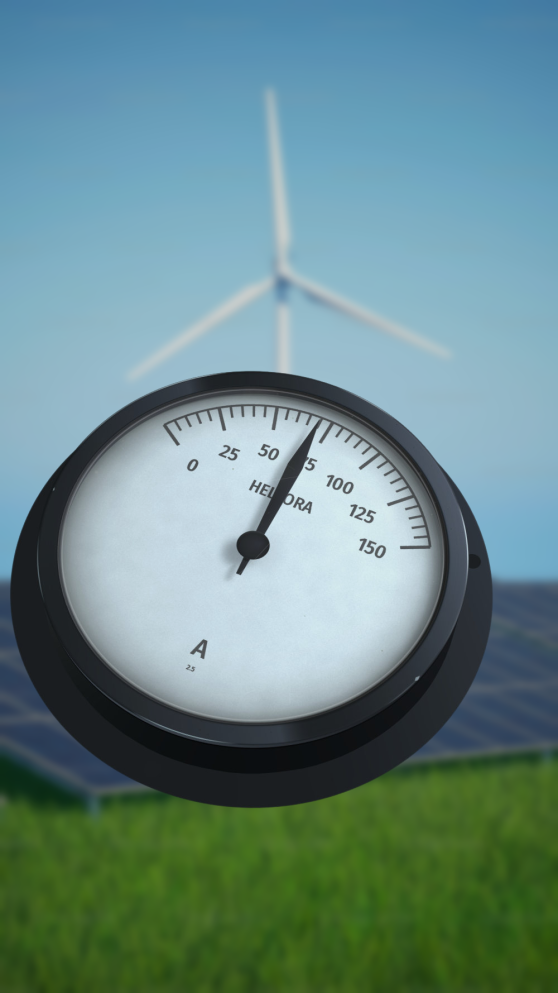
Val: 70 A
